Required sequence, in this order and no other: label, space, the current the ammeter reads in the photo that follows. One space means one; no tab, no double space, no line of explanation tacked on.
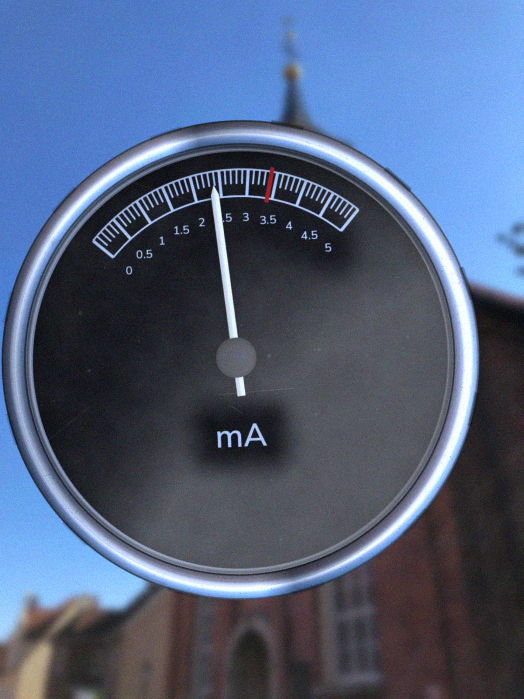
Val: 2.4 mA
